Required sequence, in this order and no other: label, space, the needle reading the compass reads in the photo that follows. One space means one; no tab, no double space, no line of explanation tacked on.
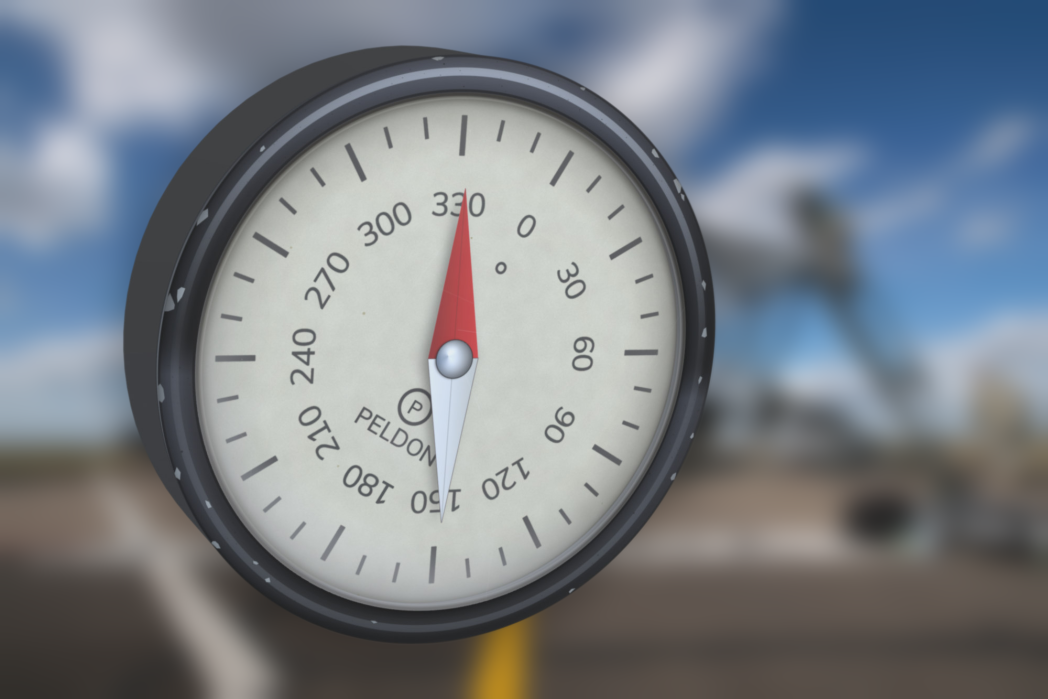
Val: 330 °
